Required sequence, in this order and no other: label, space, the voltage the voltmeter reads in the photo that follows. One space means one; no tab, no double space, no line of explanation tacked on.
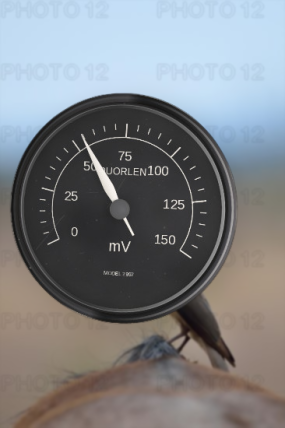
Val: 55 mV
